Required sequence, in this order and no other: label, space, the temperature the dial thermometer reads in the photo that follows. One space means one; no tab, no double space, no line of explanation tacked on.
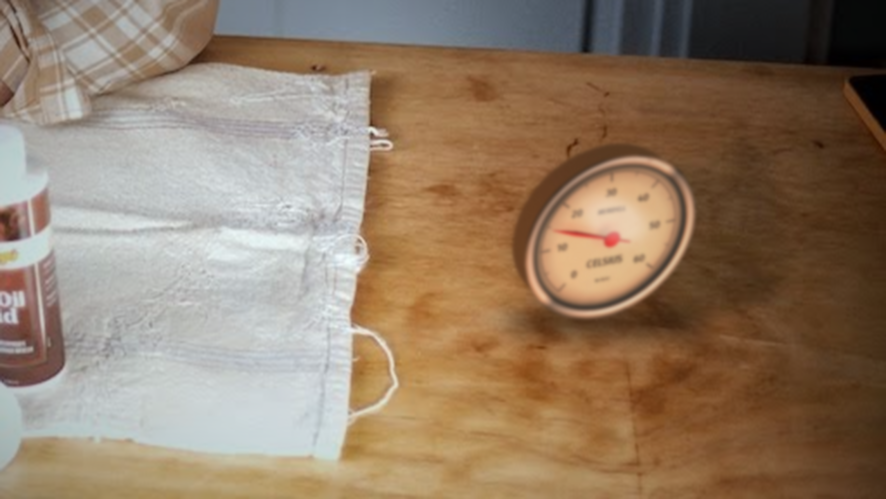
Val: 15 °C
